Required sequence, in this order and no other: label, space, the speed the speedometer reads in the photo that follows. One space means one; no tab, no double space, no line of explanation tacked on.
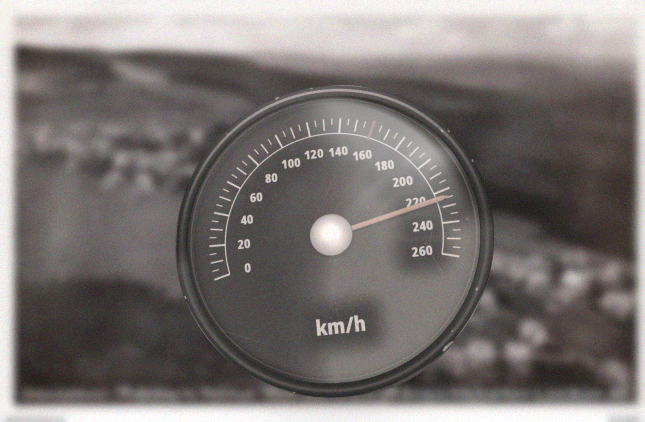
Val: 225 km/h
